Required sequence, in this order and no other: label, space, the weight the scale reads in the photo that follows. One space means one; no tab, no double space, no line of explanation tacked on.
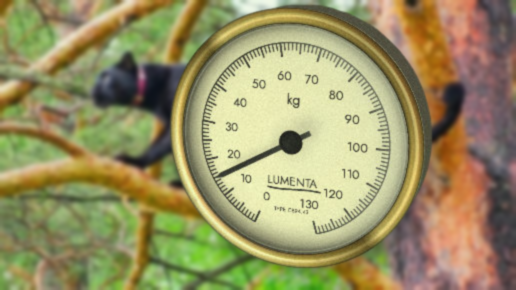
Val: 15 kg
